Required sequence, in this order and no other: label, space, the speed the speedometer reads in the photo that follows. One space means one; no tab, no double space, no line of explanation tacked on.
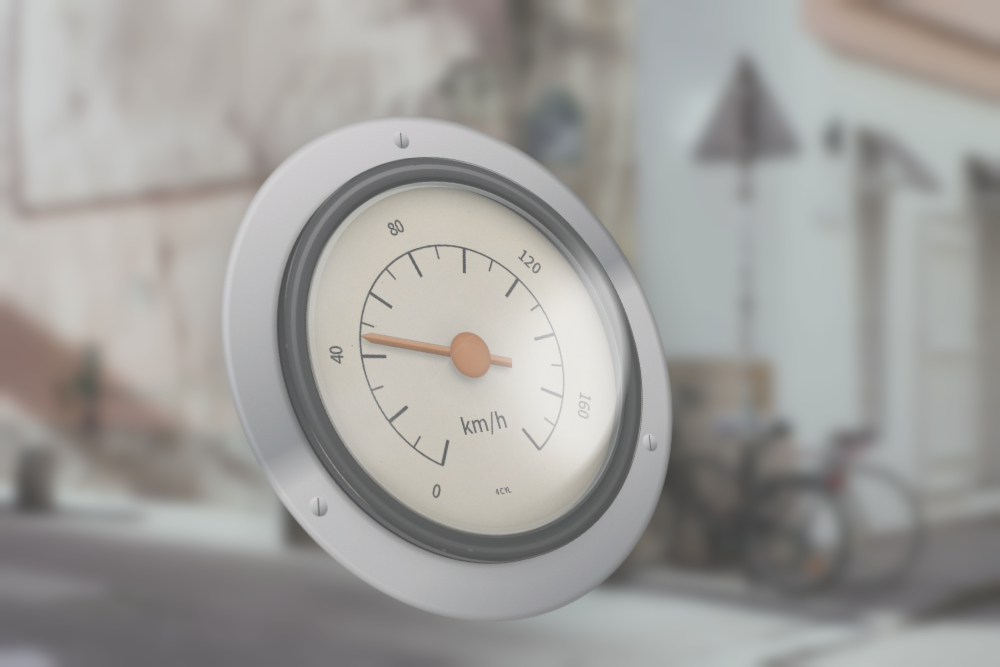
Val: 45 km/h
